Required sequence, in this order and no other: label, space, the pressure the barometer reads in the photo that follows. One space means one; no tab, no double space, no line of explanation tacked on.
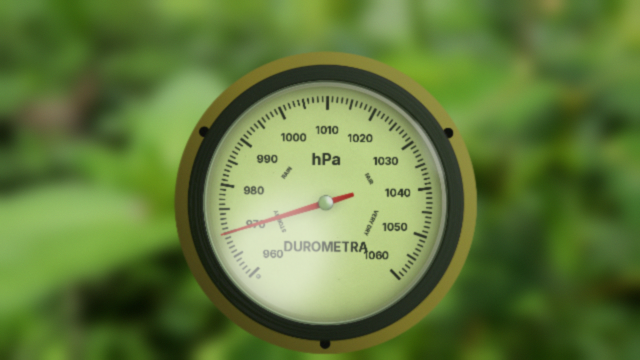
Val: 970 hPa
